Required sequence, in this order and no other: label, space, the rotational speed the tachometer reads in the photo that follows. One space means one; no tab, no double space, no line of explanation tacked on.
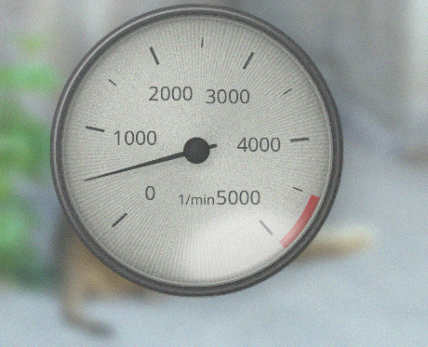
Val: 500 rpm
